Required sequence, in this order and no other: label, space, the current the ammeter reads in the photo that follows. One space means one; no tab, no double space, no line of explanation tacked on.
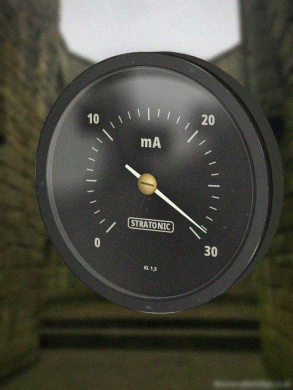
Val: 29 mA
